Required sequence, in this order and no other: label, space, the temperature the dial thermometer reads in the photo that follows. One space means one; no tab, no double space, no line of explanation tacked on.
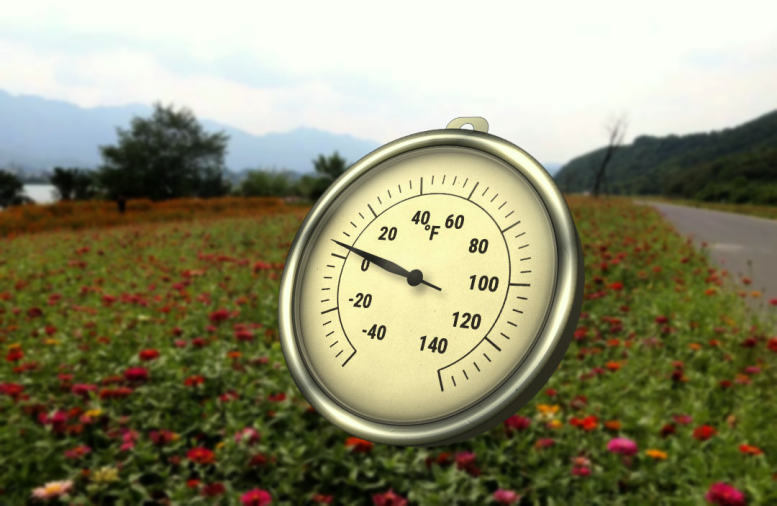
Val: 4 °F
